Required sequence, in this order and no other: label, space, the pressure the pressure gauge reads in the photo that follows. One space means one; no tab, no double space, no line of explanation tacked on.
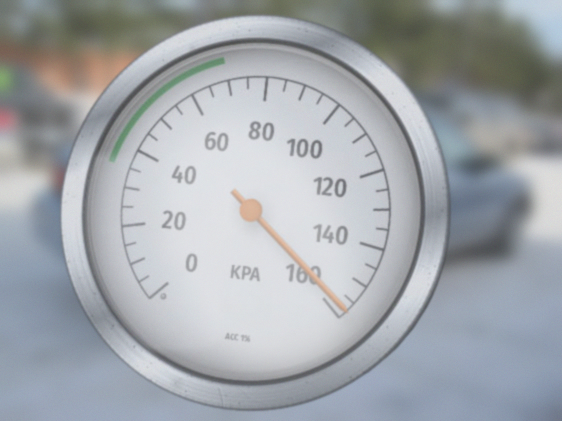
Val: 157.5 kPa
